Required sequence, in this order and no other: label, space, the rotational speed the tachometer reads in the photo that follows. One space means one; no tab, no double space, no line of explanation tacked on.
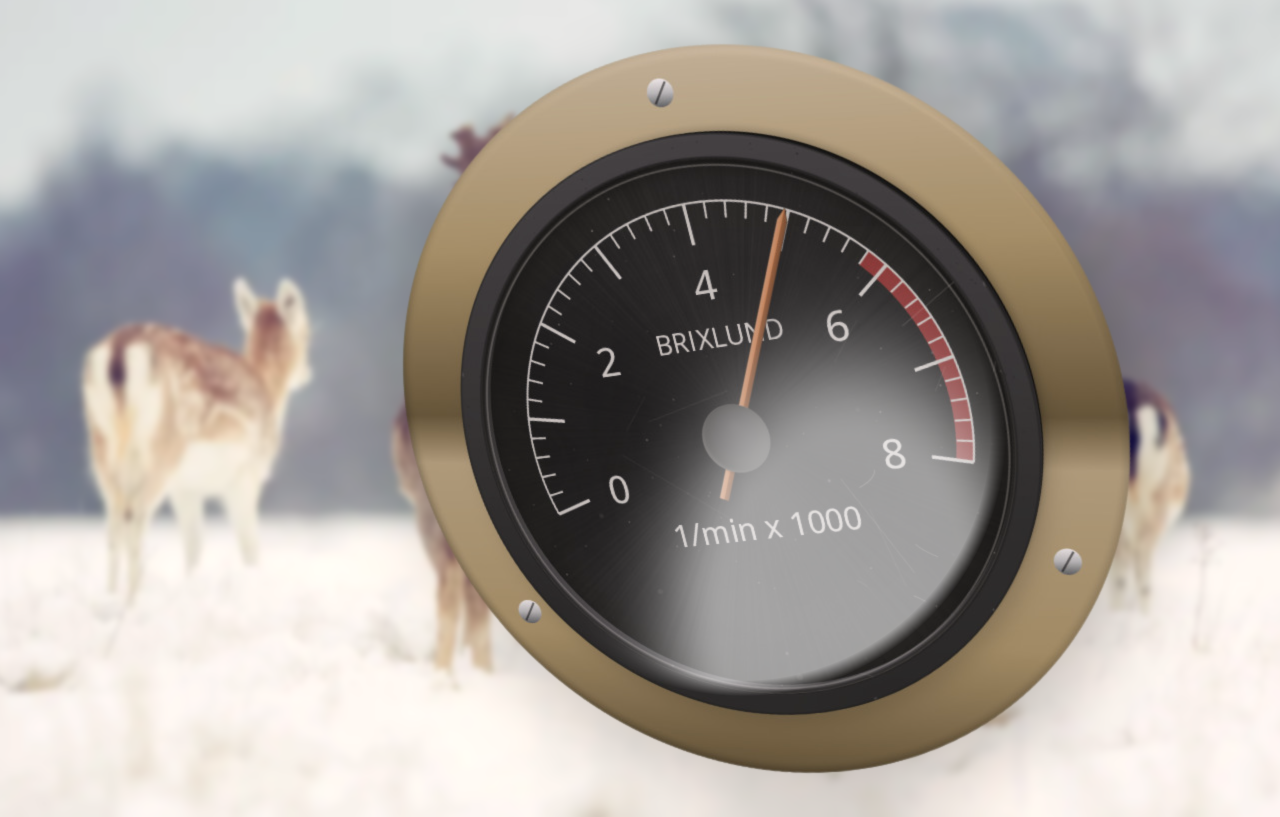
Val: 5000 rpm
